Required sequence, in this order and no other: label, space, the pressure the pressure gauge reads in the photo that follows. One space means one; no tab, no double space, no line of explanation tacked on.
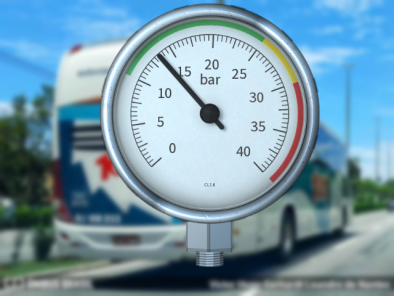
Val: 13.5 bar
